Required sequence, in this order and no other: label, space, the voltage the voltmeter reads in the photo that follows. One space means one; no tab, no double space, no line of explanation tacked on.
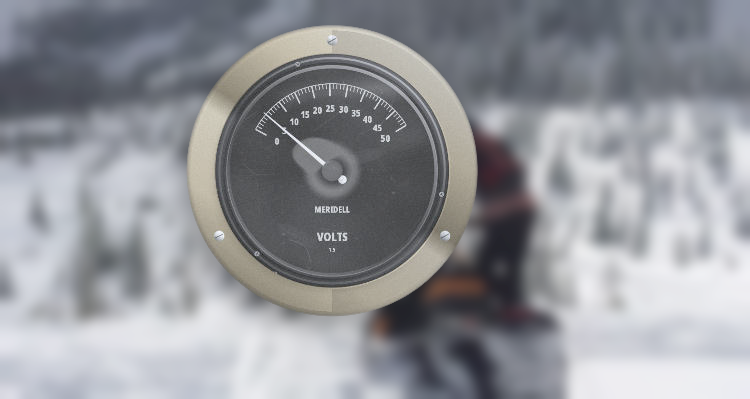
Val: 5 V
